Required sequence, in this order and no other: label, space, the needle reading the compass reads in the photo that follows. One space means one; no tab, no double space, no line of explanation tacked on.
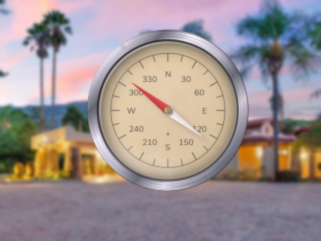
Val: 307.5 °
